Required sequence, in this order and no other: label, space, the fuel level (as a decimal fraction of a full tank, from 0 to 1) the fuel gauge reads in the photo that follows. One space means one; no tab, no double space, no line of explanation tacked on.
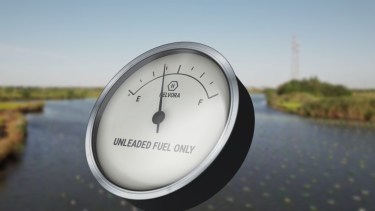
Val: 0.375
